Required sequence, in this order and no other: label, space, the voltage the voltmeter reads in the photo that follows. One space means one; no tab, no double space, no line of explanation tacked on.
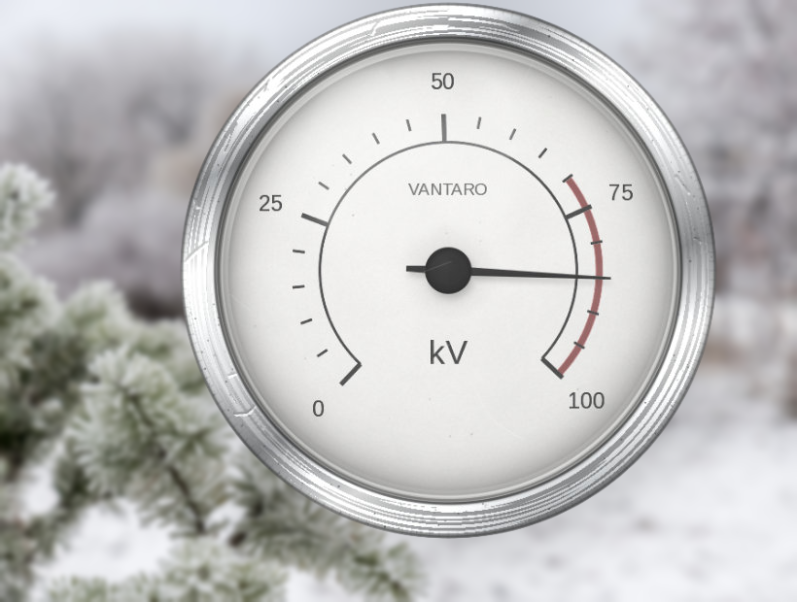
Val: 85 kV
